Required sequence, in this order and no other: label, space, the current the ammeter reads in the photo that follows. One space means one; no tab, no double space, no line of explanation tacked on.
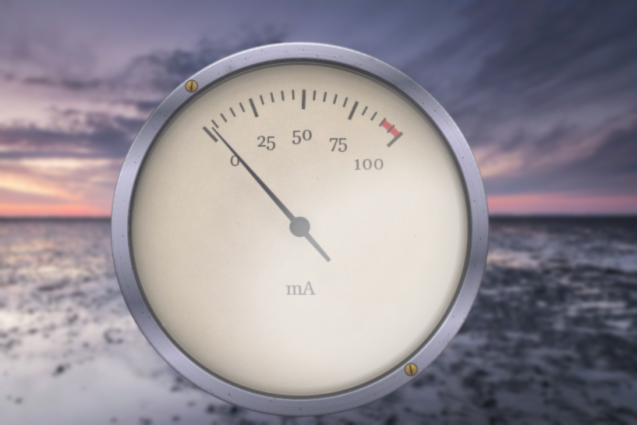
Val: 2.5 mA
